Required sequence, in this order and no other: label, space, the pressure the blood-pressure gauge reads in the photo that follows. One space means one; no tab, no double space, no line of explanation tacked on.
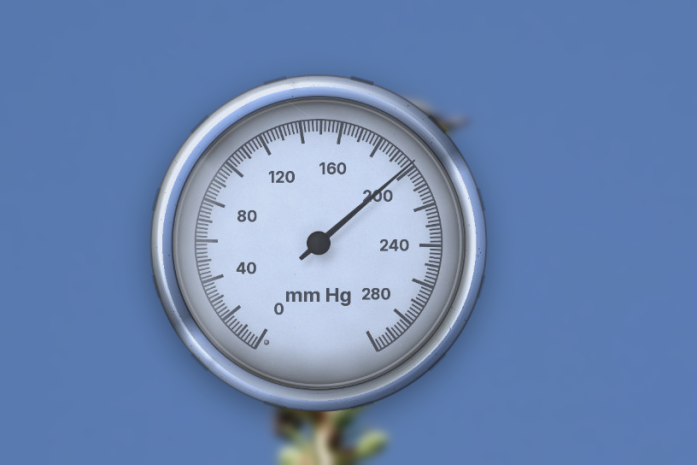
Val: 198 mmHg
